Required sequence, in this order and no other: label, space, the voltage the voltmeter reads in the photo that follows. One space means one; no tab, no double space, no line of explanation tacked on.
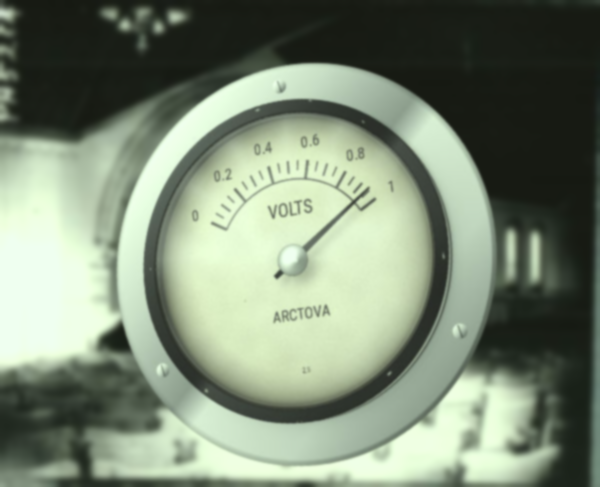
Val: 0.95 V
